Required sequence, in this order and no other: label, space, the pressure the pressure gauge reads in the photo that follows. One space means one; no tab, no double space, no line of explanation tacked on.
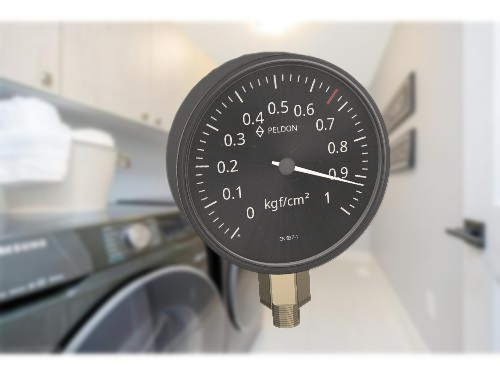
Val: 0.92 kg/cm²
